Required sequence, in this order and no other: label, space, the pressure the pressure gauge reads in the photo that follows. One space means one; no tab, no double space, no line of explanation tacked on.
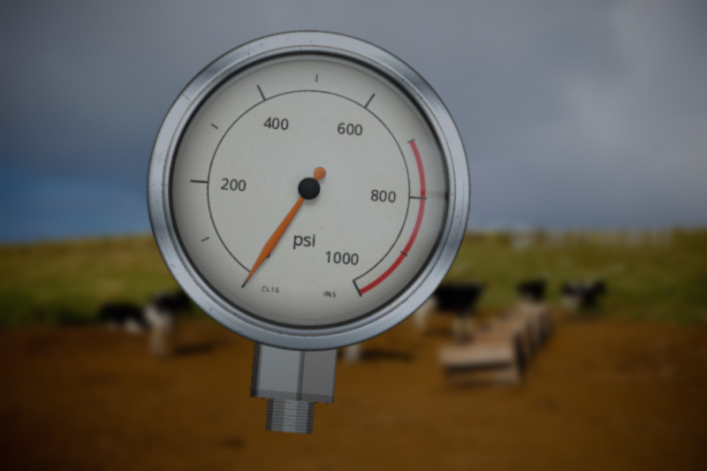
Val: 0 psi
